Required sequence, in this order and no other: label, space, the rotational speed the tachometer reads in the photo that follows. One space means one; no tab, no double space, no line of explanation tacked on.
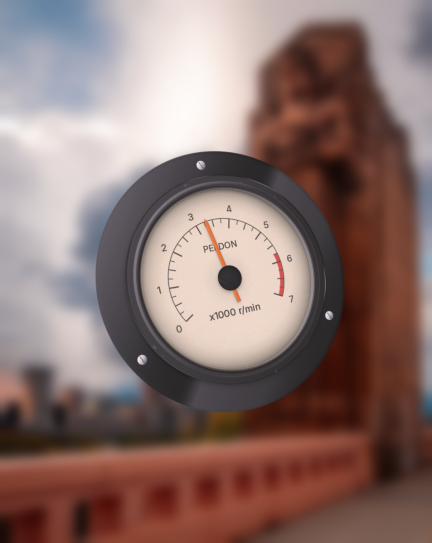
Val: 3250 rpm
